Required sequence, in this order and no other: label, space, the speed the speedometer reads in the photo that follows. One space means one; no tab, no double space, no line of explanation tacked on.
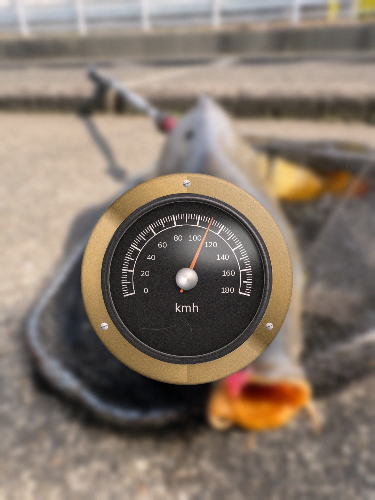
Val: 110 km/h
